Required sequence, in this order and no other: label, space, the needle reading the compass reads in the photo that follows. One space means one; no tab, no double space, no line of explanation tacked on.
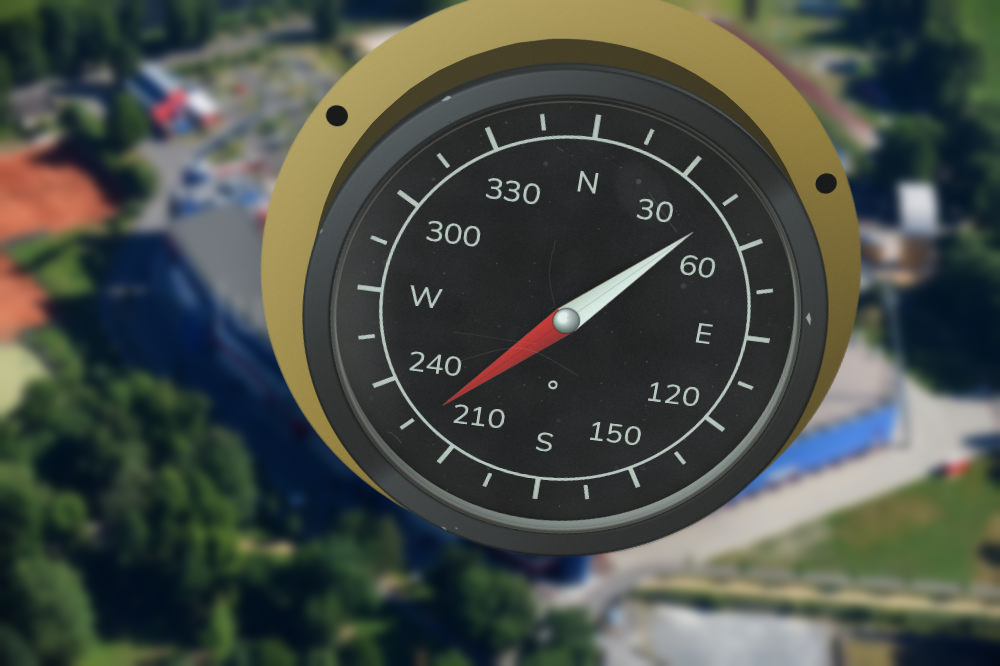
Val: 225 °
